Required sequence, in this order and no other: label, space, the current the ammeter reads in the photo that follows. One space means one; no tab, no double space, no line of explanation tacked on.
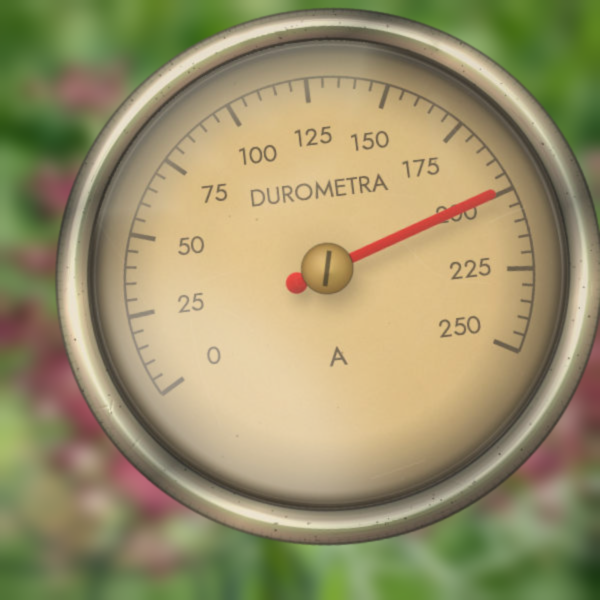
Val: 200 A
